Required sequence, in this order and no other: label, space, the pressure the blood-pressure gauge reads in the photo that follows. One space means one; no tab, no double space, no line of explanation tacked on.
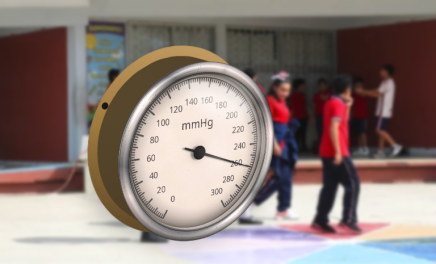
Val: 260 mmHg
